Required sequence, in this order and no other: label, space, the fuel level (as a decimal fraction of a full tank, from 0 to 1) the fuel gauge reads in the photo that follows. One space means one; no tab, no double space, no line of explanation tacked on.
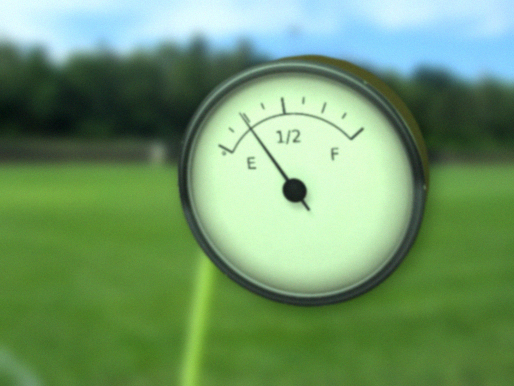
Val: 0.25
